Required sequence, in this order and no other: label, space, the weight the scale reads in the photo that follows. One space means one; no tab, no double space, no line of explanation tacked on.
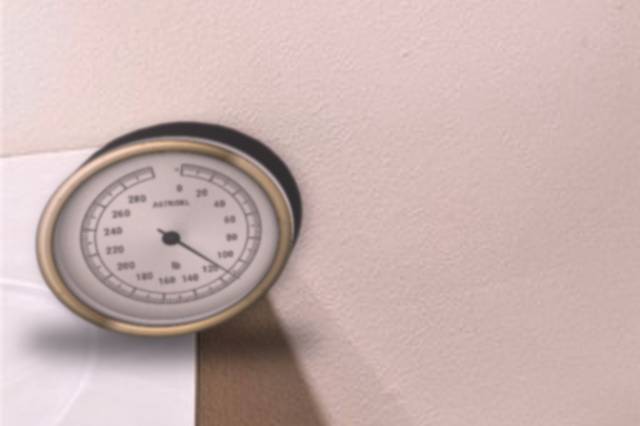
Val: 110 lb
